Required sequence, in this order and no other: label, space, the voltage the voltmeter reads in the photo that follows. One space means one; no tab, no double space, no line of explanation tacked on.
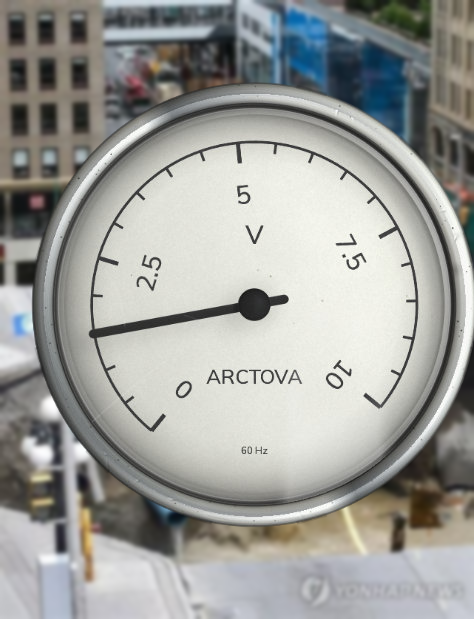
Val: 1.5 V
